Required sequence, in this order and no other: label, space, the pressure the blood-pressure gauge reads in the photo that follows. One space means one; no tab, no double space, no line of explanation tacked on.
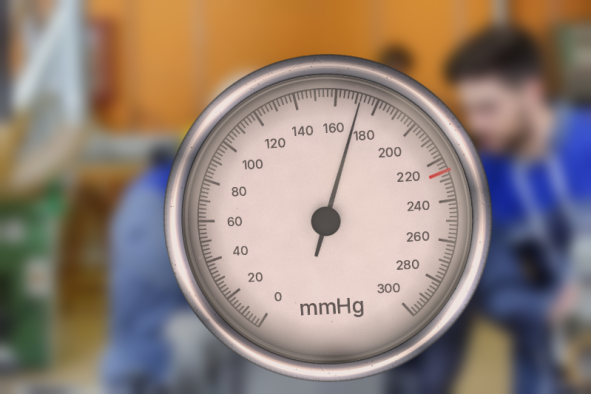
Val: 172 mmHg
